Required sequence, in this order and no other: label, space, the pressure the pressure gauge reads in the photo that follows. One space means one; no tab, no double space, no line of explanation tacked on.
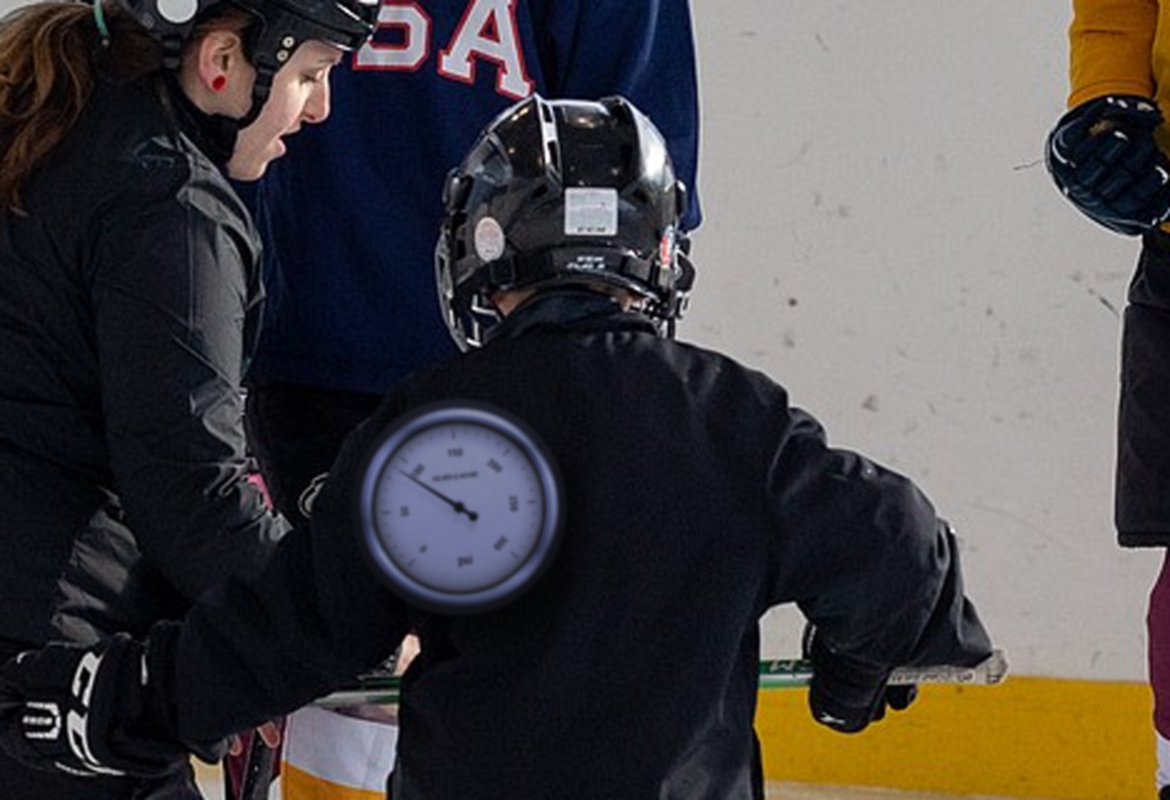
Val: 90 psi
